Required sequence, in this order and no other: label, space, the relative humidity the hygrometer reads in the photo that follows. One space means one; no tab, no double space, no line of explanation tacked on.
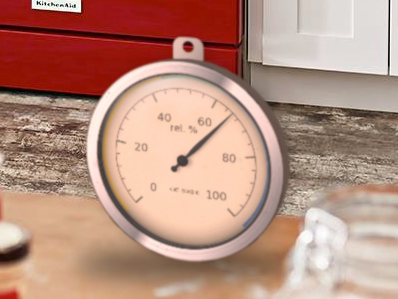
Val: 66 %
